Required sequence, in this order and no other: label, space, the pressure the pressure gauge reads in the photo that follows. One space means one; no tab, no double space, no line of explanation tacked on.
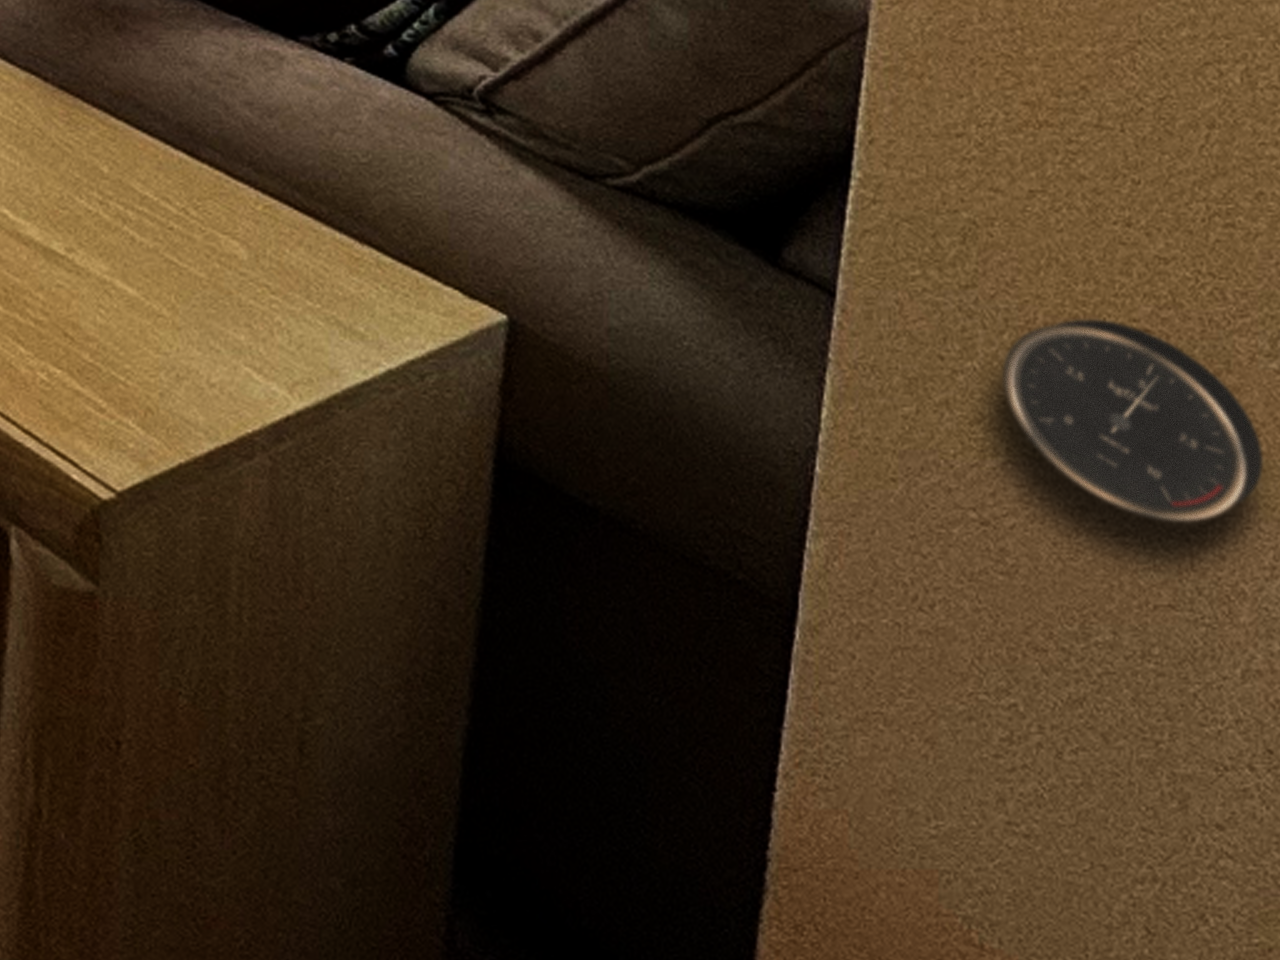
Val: 5.25 kg/cm²
